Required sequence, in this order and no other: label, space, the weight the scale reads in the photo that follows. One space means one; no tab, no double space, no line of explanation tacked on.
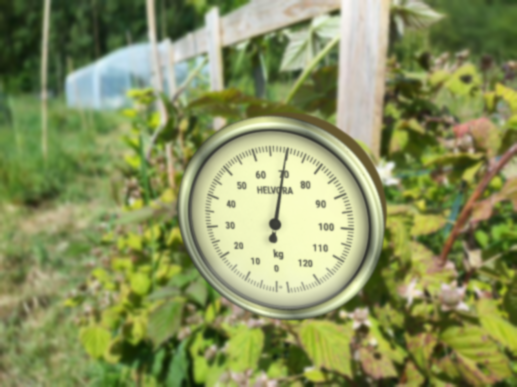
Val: 70 kg
